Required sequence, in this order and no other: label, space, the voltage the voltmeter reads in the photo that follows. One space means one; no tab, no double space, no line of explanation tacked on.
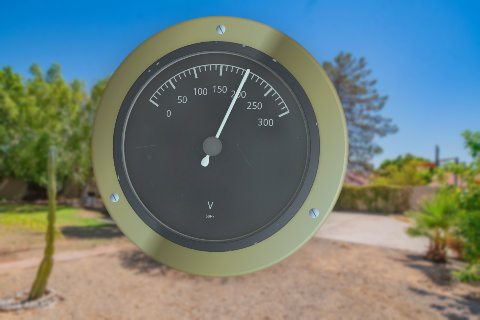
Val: 200 V
